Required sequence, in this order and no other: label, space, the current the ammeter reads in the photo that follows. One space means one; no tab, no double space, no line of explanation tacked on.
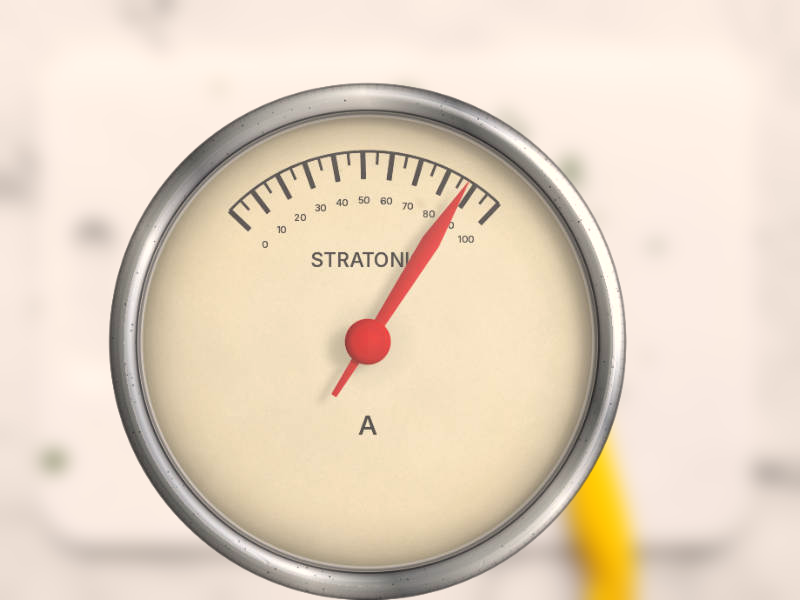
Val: 87.5 A
